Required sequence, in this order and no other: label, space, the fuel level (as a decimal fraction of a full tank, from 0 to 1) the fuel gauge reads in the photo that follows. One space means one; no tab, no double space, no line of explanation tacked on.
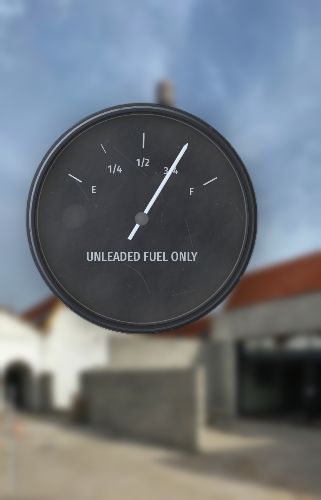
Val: 0.75
